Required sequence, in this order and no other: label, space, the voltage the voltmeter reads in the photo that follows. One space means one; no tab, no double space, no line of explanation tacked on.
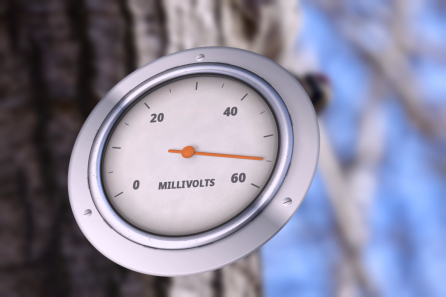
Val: 55 mV
